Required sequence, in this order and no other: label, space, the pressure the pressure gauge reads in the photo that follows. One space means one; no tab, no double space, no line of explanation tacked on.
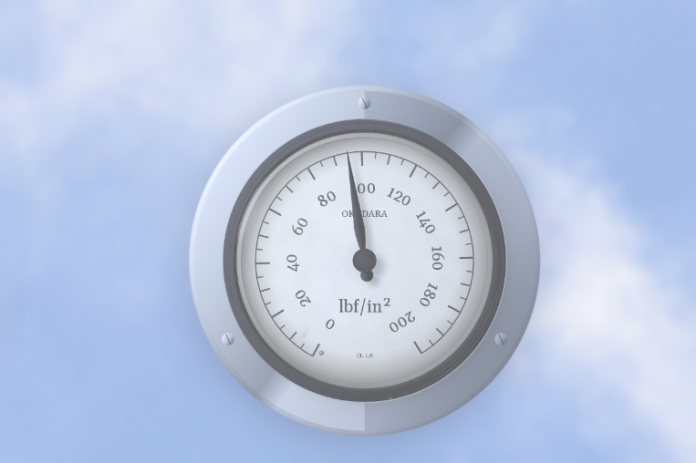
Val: 95 psi
